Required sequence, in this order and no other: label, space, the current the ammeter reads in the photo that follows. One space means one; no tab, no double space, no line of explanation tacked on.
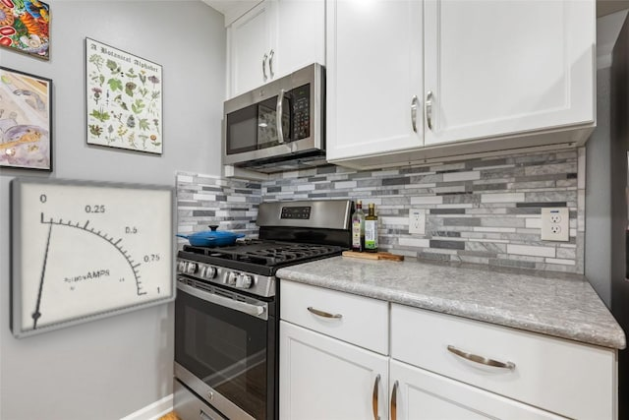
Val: 0.05 A
